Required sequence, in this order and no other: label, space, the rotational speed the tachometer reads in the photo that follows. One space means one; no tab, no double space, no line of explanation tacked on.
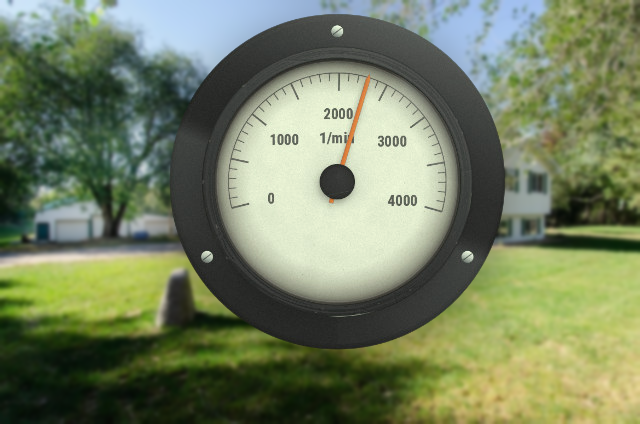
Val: 2300 rpm
